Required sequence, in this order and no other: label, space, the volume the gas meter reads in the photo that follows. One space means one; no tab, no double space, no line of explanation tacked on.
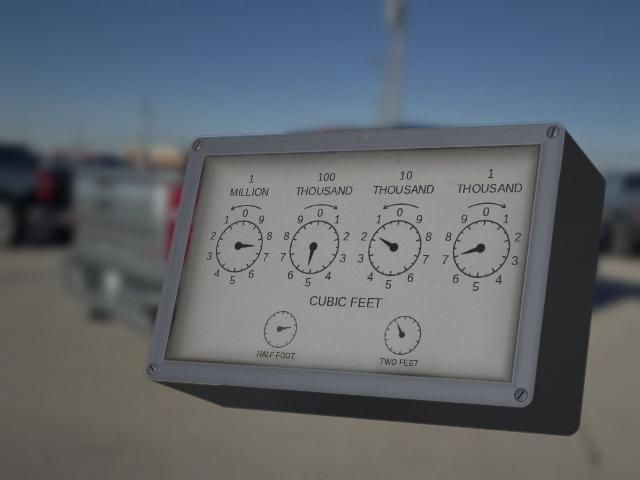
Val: 751700 ft³
